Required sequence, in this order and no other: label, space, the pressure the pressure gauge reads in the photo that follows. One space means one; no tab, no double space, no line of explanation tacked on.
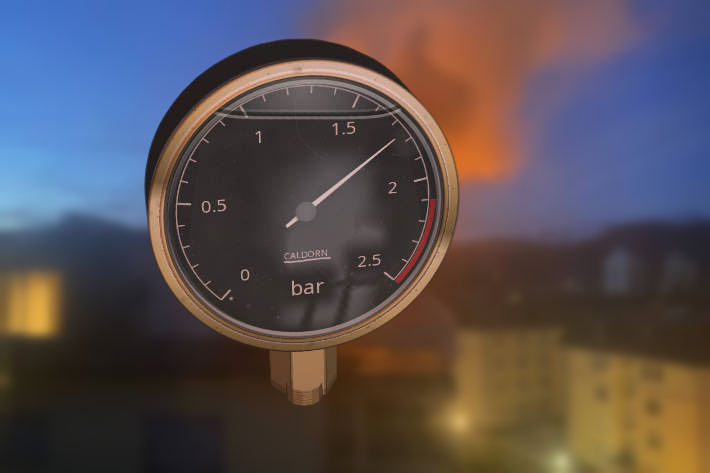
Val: 1.75 bar
